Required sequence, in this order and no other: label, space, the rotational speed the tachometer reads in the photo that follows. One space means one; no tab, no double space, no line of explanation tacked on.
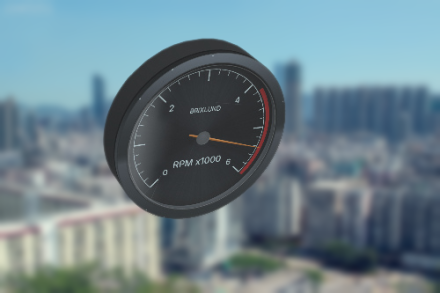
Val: 5400 rpm
